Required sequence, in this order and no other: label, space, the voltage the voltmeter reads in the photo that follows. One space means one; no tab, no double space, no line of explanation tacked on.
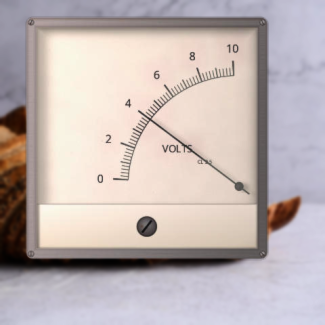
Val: 4 V
